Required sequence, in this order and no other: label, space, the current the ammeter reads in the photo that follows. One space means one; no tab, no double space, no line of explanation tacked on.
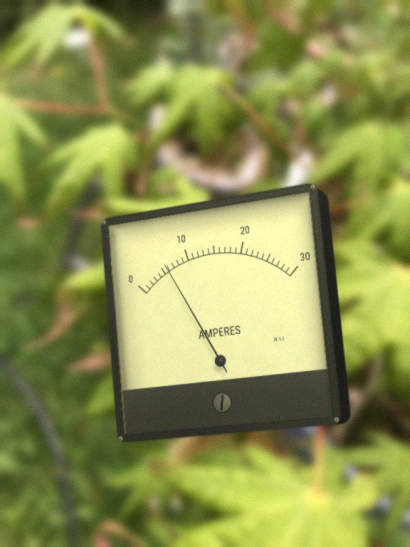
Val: 6 A
